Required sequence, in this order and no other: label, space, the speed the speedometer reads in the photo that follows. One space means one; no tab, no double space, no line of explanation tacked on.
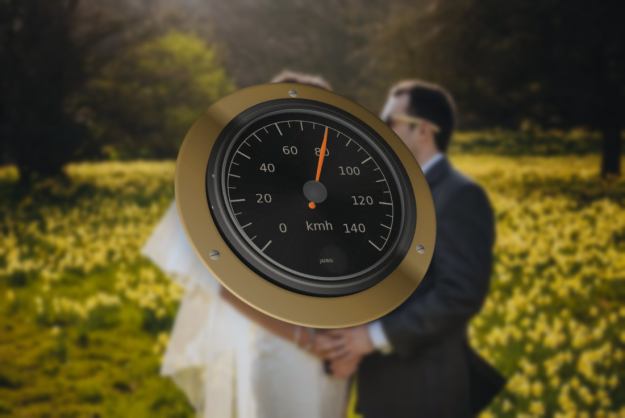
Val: 80 km/h
